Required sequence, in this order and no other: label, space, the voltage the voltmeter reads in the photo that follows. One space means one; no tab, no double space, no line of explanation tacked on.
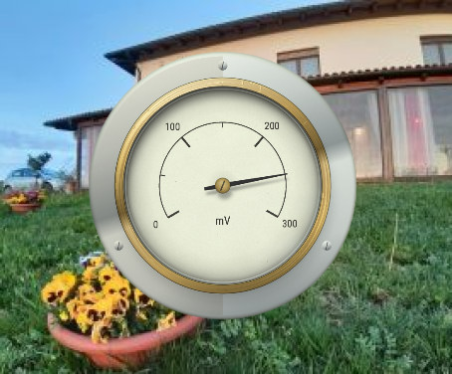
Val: 250 mV
